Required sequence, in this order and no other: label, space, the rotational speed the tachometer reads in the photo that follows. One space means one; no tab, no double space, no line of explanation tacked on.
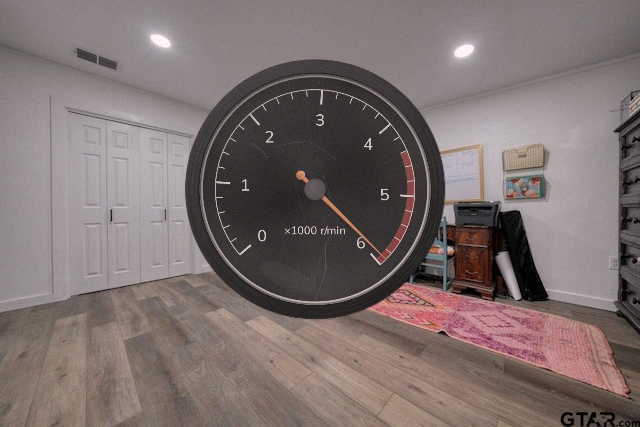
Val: 5900 rpm
